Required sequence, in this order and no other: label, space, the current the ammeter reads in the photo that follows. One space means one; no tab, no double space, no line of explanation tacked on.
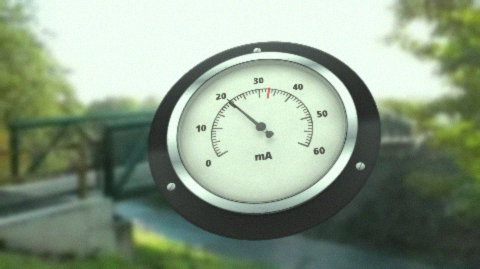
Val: 20 mA
